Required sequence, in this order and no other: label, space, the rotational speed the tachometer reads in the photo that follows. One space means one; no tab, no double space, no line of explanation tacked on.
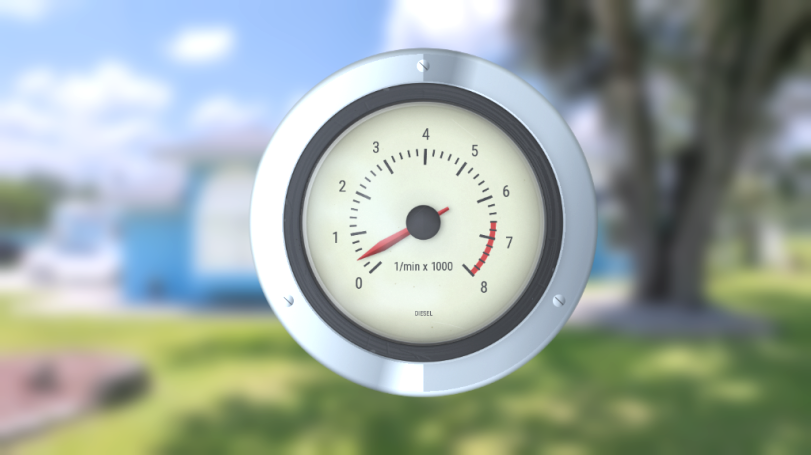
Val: 400 rpm
